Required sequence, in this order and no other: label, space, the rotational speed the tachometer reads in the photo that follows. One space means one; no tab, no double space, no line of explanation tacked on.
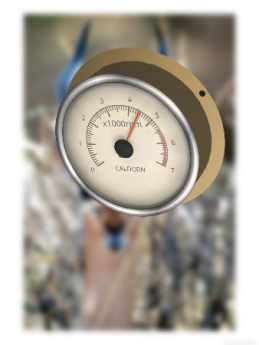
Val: 4500 rpm
